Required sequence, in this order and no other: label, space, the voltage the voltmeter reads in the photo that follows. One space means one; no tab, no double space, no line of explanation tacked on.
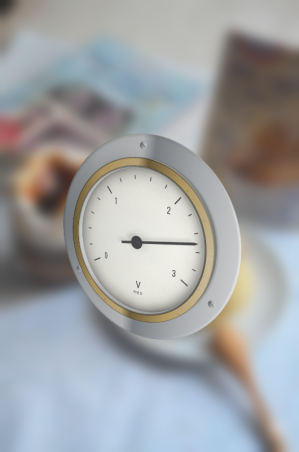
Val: 2.5 V
